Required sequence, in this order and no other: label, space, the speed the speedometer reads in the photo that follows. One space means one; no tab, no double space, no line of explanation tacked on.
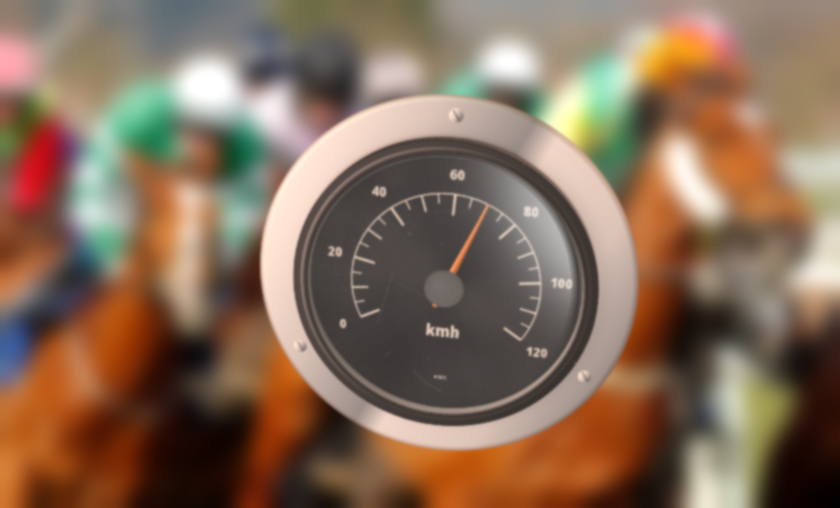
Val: 70 km/h
